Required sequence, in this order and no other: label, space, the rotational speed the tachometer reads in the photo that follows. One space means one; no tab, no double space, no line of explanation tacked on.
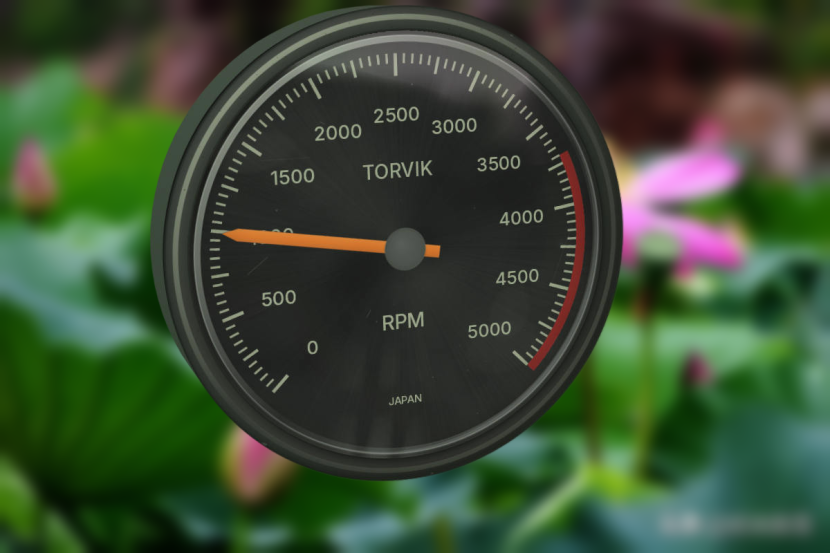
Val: 1000 rpm
